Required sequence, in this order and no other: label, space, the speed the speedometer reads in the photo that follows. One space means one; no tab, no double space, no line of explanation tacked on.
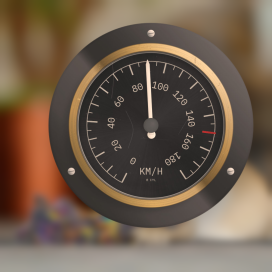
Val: 90 km/h
